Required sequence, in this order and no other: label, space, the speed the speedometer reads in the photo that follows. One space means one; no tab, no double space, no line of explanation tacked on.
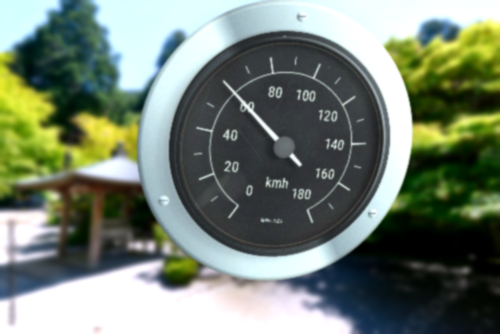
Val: 60 km/h
